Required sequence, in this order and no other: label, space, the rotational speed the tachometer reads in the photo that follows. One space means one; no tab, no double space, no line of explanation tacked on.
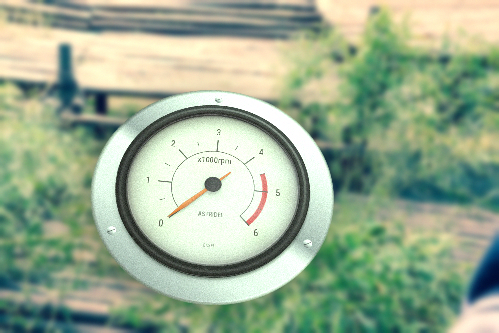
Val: 0 rpm
